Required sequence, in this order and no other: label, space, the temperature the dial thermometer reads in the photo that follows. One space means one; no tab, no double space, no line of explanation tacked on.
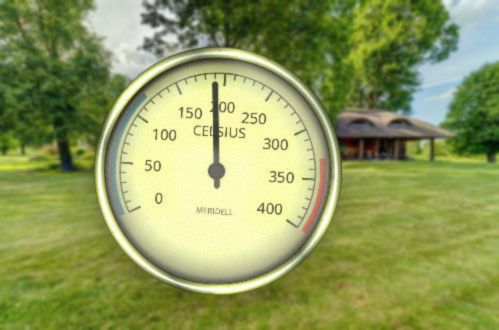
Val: 190 °C
